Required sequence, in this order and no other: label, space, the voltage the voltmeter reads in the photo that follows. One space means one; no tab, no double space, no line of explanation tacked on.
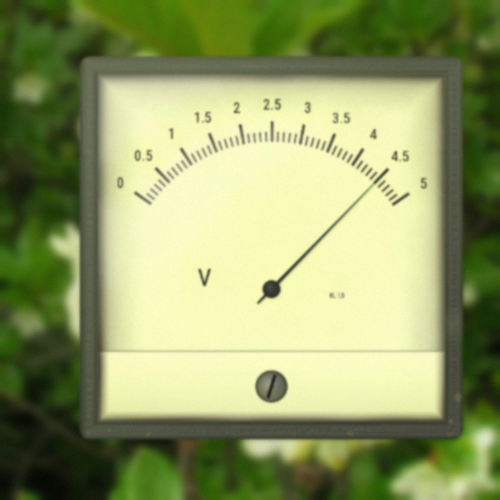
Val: 4.5 V
